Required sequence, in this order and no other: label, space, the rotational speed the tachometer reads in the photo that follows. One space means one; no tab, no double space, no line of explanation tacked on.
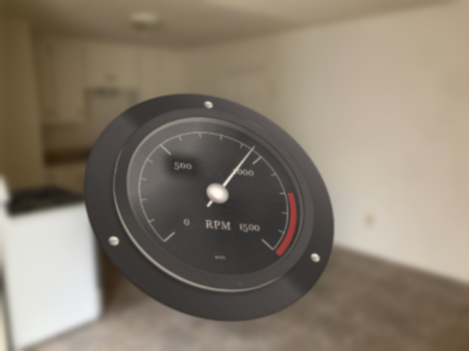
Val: 950 rpm
